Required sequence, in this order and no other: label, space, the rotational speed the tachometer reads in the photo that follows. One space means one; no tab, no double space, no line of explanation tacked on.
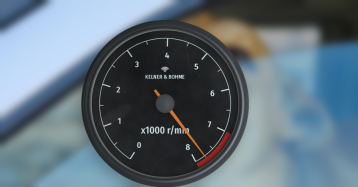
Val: 7750 rpm
